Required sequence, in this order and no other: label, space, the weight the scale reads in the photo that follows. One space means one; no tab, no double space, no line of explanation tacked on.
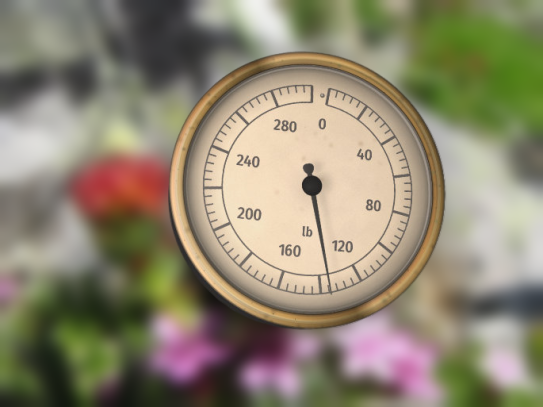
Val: 136 lb
